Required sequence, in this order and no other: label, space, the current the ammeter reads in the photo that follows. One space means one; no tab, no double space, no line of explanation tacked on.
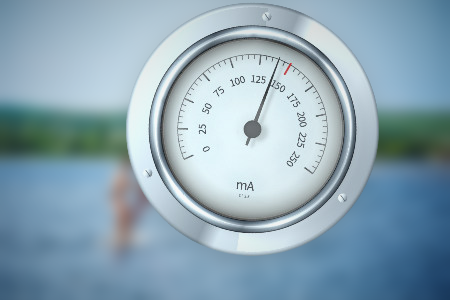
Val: 140 mA
